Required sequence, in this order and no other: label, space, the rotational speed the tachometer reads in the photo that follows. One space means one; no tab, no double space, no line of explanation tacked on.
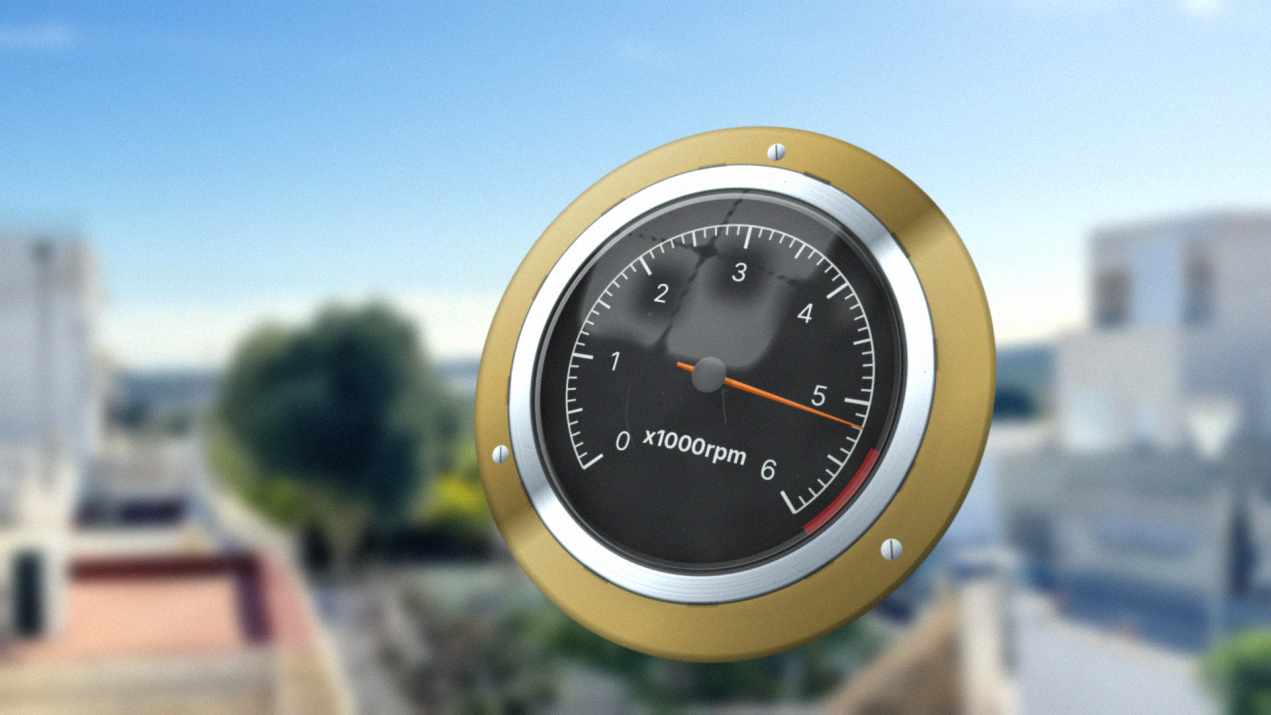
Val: 5200 rpm
